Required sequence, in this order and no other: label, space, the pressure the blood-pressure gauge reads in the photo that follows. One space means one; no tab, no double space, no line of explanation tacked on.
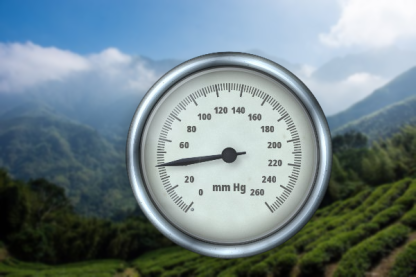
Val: 40 mmHg
